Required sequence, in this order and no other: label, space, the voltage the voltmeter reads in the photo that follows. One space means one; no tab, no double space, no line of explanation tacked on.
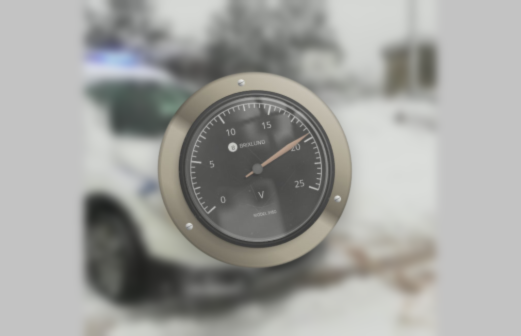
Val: 19.5 V
